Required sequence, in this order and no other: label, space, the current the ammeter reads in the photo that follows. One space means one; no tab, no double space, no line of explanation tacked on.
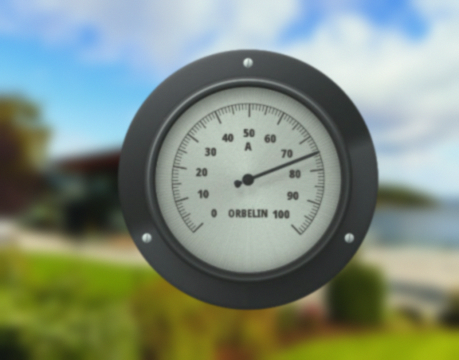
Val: 75 A
